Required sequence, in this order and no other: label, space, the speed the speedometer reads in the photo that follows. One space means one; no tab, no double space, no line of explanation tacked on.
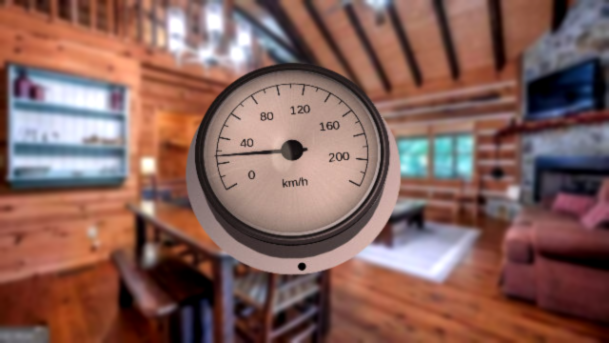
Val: 25 km/h
